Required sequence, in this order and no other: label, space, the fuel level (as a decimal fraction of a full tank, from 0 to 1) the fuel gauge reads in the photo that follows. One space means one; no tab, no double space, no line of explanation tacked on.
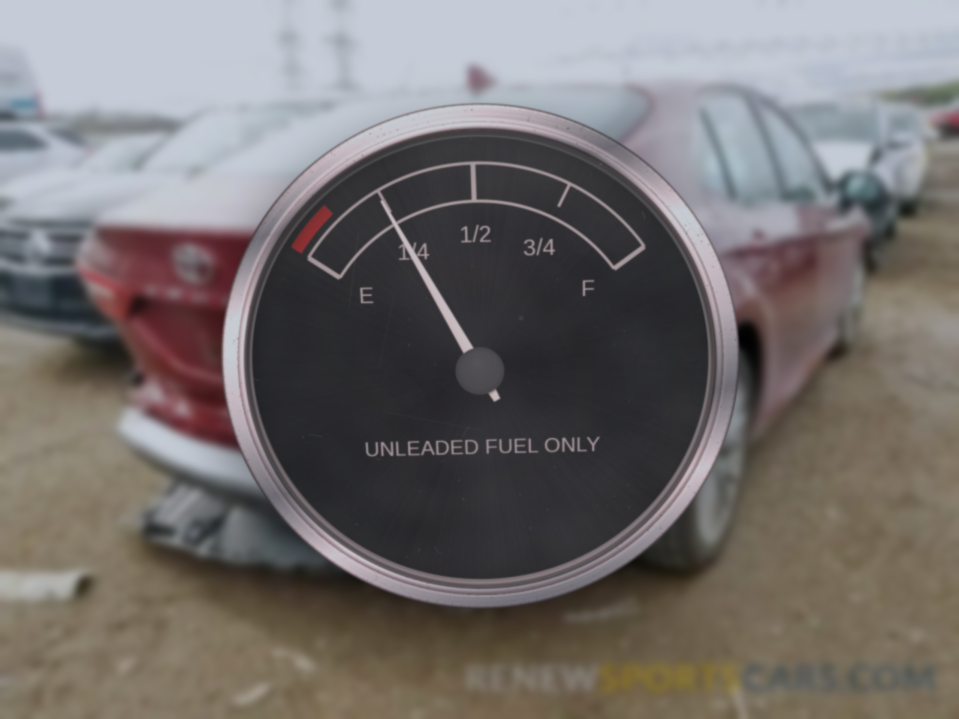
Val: 0.25
